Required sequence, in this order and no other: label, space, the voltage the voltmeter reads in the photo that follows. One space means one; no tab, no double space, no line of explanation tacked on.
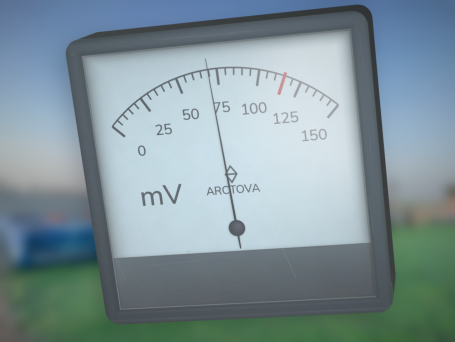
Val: 70 mV
